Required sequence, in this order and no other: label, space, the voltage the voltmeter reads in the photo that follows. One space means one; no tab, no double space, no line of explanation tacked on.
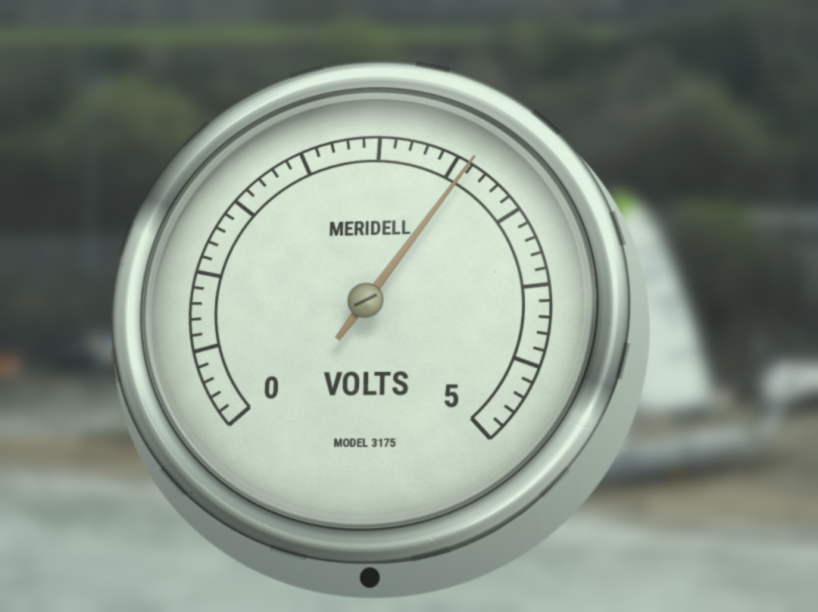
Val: 3.1 V
